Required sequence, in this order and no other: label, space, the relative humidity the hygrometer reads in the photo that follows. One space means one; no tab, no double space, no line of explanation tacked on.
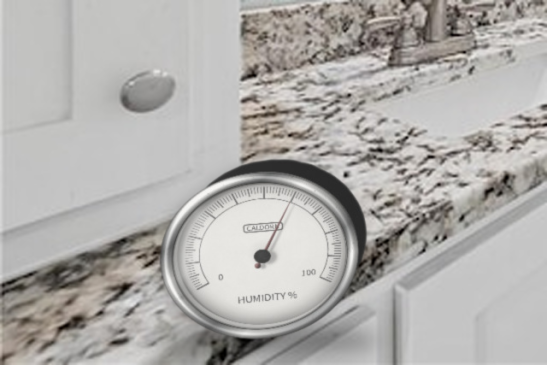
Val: 60 %
